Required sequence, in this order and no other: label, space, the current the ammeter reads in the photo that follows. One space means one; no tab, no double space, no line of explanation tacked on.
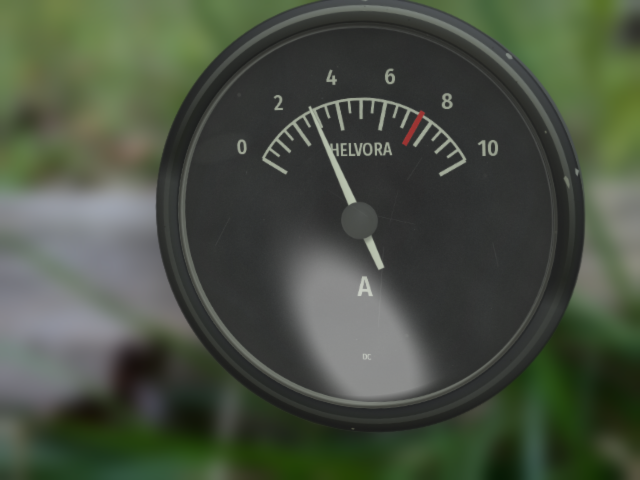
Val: 3 A
